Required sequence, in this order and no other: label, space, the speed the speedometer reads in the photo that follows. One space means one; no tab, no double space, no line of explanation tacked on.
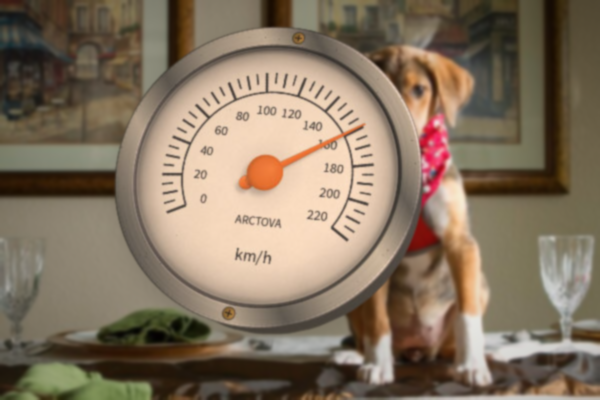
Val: 160 km/h
